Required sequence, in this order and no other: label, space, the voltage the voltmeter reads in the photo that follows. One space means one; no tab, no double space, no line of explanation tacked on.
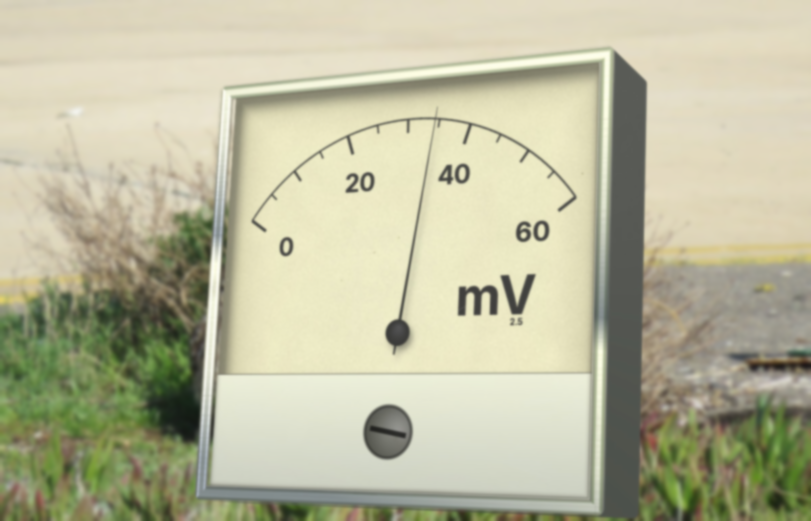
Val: 35 mV
